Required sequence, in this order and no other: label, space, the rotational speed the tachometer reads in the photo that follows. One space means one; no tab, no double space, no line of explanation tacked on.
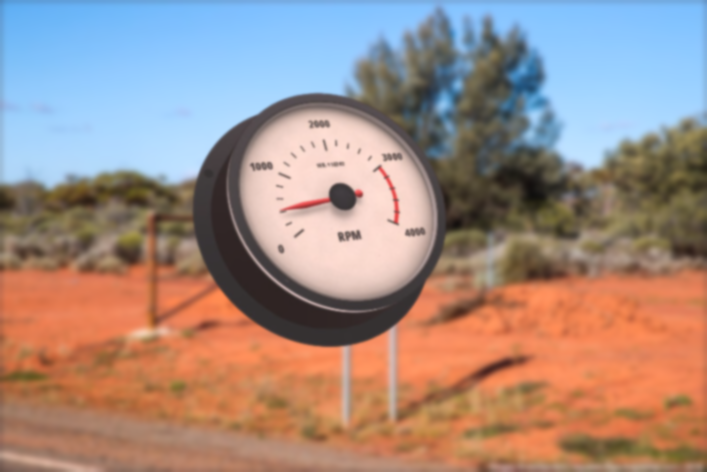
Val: 400 rpm
